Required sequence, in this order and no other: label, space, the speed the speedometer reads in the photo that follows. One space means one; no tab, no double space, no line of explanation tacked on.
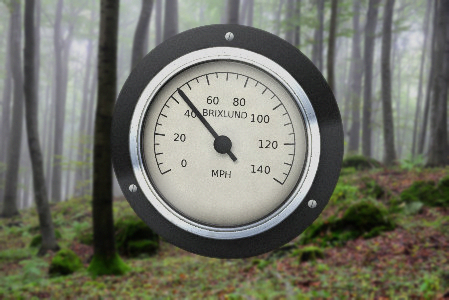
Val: 45 mph
